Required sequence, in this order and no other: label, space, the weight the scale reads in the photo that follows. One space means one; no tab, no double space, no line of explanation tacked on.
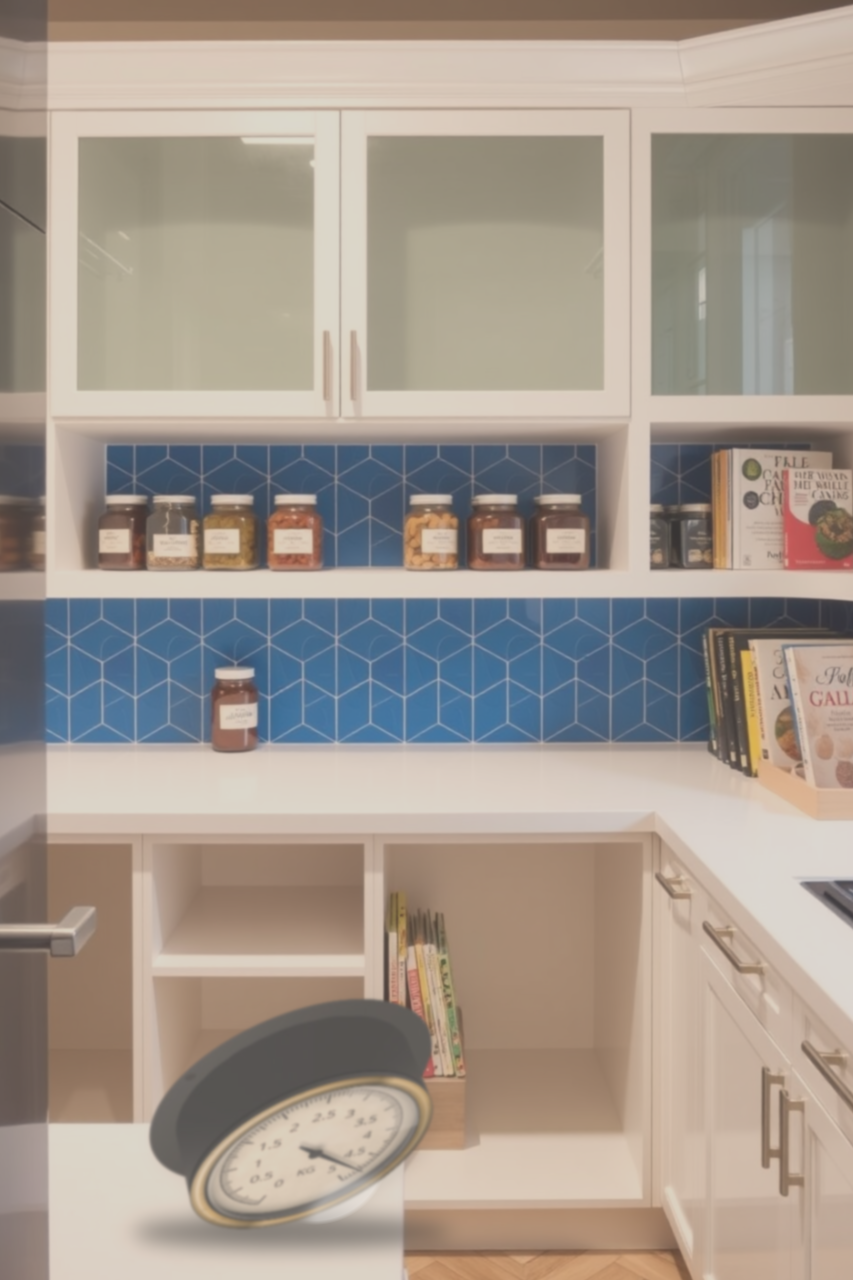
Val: 4.75 kg
